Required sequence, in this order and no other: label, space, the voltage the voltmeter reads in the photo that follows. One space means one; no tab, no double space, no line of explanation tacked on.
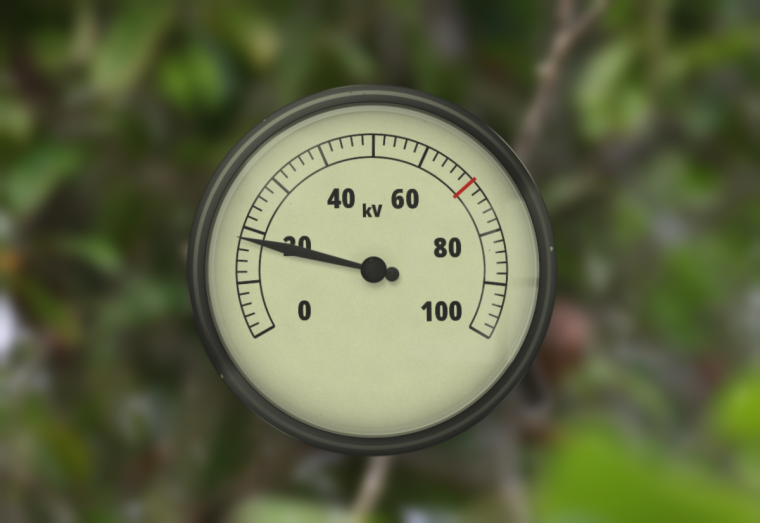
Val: 18 kV
